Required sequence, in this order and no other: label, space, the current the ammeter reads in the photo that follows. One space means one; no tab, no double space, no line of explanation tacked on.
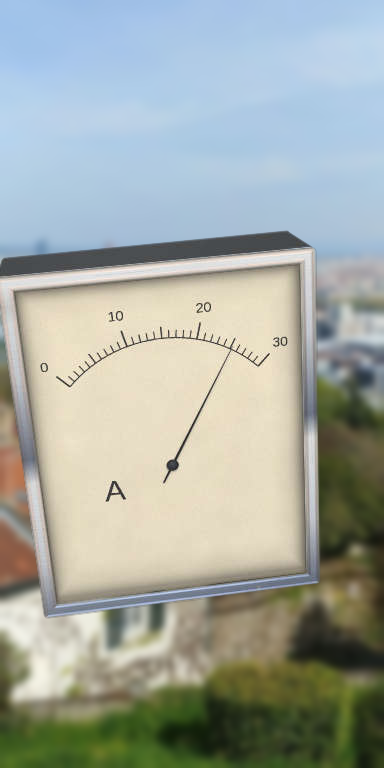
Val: 25 A
